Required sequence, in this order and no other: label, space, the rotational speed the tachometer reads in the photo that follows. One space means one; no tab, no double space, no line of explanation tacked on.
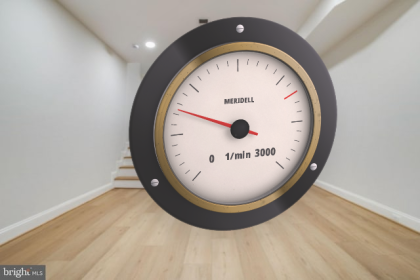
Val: 750 rpm
